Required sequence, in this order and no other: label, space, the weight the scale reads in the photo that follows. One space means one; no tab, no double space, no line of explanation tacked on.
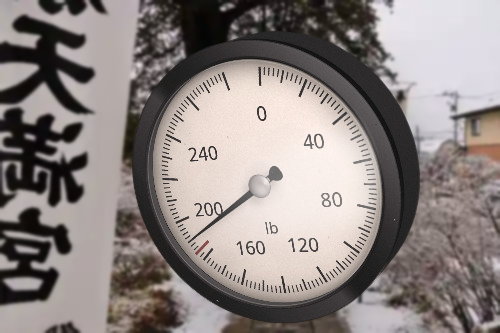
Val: 190 lb
